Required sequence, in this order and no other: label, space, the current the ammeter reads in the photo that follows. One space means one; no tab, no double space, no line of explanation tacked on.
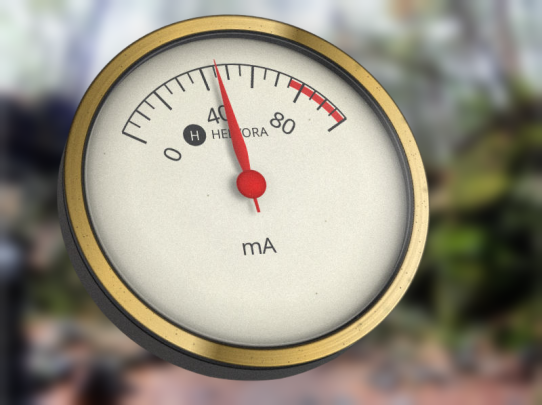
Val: 45 mA
